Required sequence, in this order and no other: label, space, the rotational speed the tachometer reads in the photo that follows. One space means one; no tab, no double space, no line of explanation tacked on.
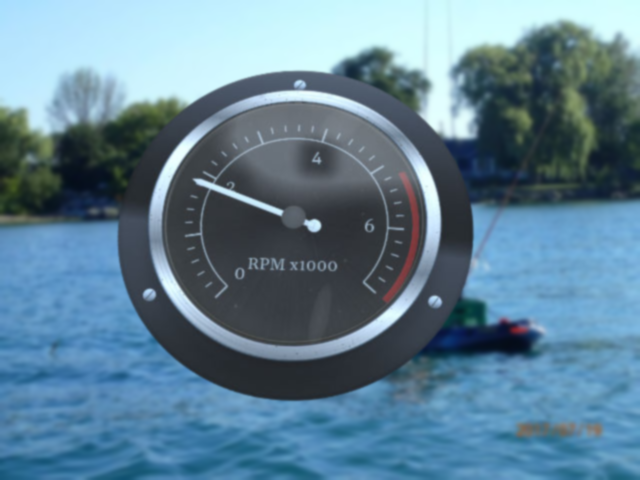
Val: 1800 rpm
